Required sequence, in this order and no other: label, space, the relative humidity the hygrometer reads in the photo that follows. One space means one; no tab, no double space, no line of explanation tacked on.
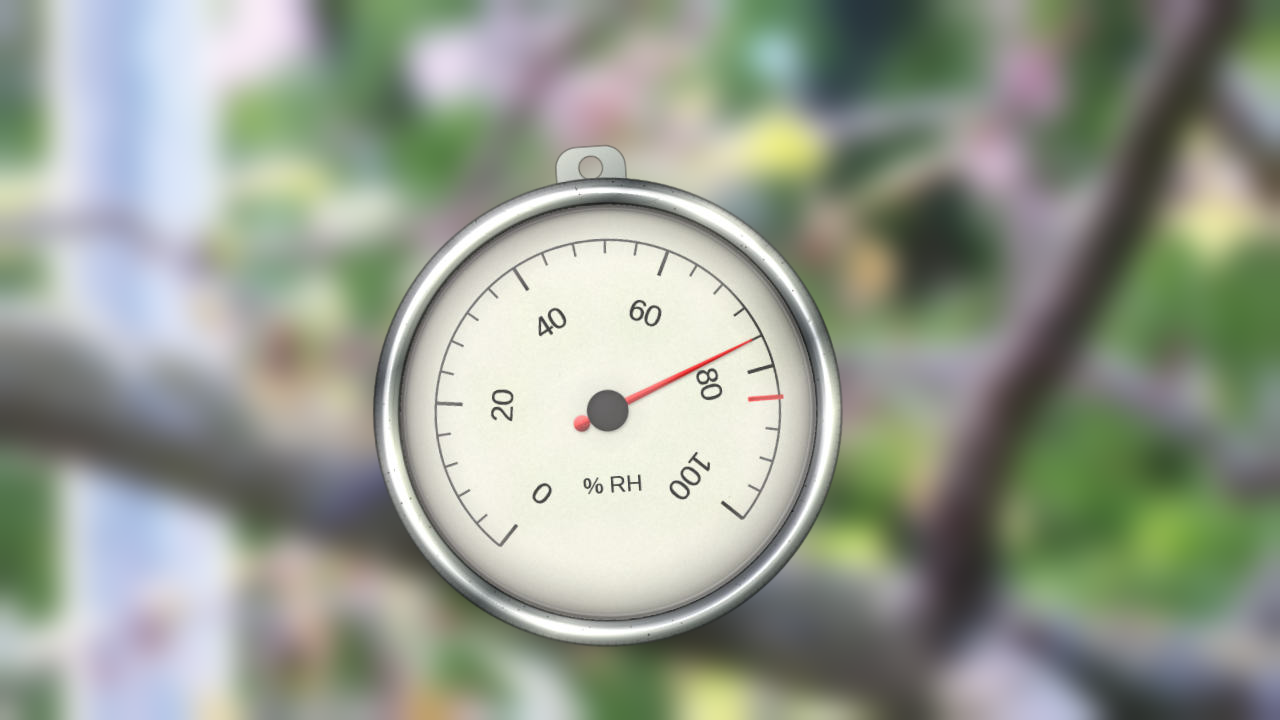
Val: 76 %
